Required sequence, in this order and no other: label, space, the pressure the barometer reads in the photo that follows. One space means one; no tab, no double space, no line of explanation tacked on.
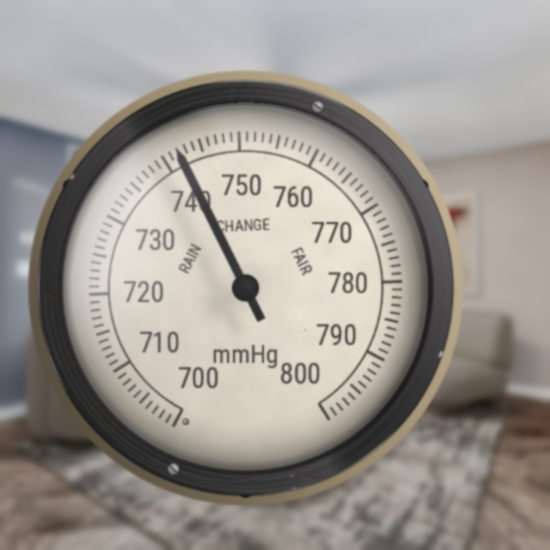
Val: 742 mmHg
